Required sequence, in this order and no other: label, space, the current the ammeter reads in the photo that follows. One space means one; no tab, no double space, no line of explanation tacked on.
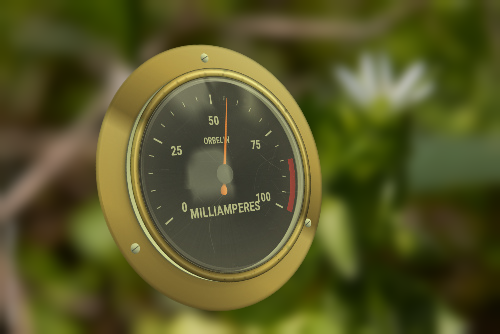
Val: 55 mA
